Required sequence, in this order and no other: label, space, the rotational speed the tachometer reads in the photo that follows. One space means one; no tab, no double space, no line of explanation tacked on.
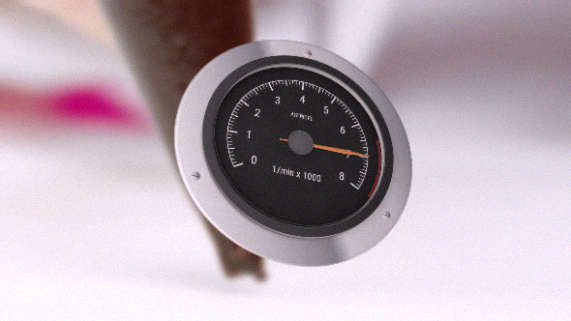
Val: 7000 rpm
